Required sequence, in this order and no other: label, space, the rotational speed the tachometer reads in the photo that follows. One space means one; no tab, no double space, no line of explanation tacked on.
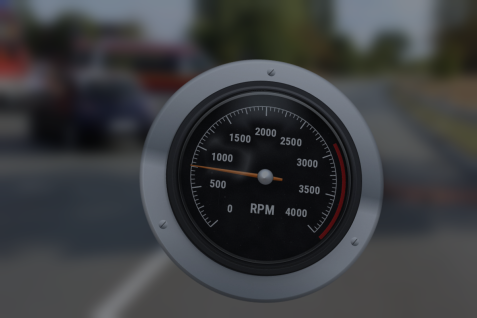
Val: 750 rpm
